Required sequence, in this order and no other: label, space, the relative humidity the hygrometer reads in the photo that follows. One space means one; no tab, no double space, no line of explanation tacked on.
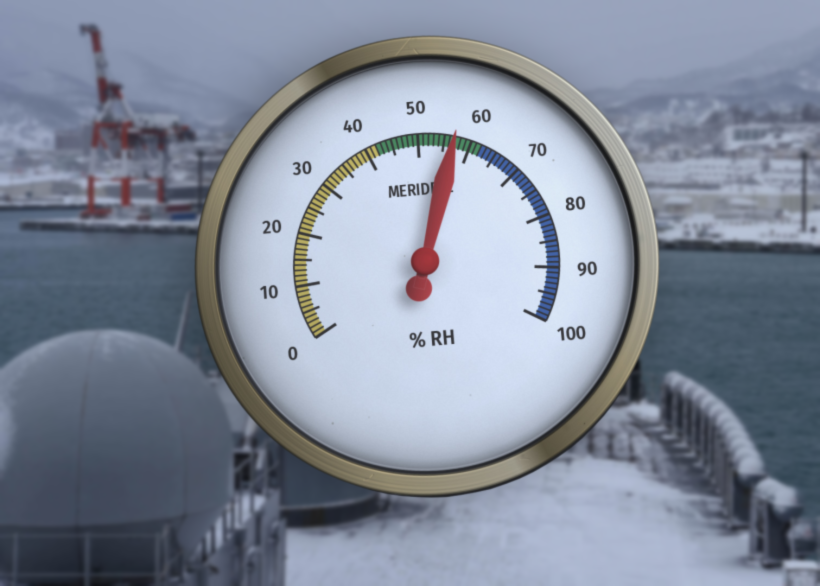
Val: 57 %
